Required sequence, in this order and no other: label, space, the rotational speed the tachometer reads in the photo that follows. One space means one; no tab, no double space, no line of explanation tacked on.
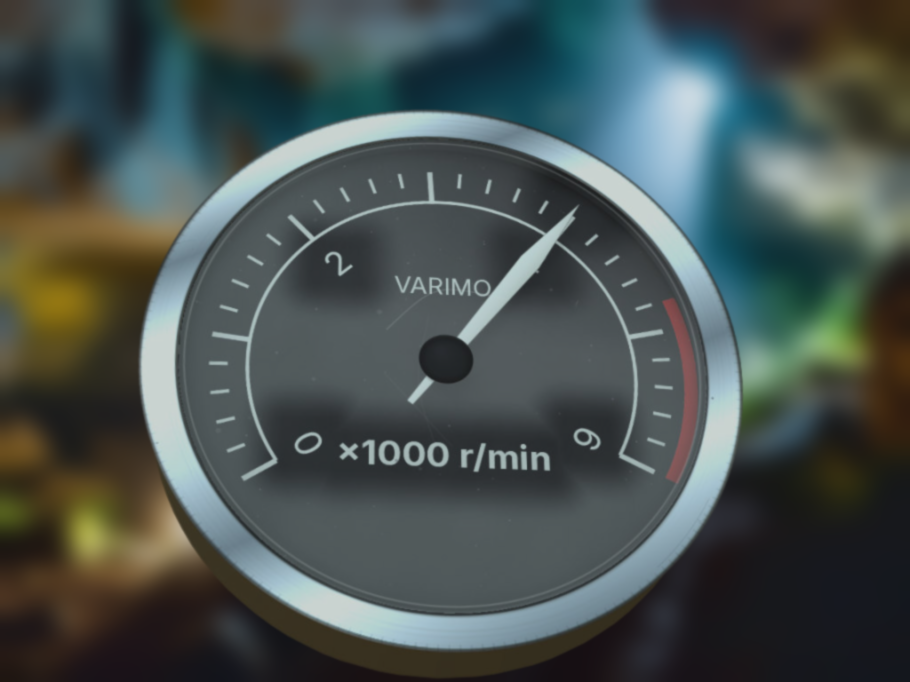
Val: 4000 rpm
